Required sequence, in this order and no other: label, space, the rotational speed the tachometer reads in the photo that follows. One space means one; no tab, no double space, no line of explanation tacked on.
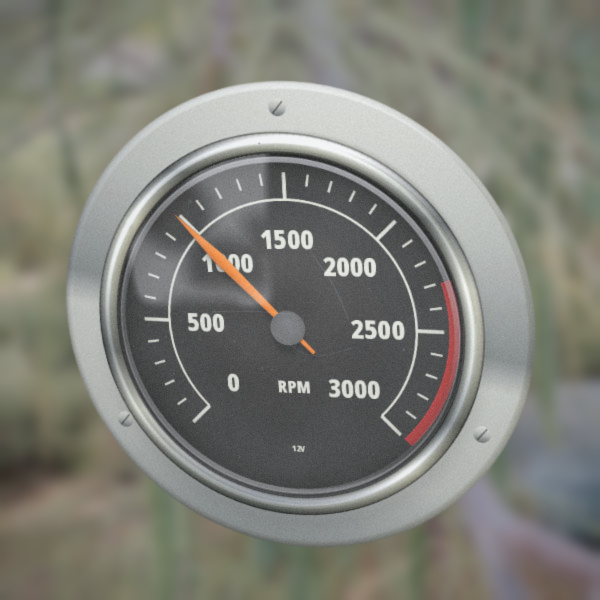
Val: 1000 rpm
